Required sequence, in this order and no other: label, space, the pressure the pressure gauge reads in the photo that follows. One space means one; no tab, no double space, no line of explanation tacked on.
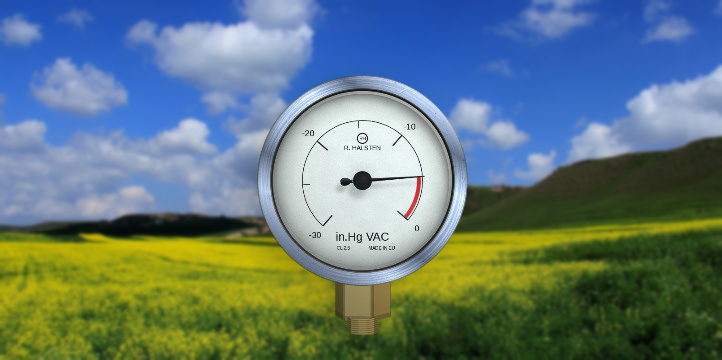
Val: -5 inHg
